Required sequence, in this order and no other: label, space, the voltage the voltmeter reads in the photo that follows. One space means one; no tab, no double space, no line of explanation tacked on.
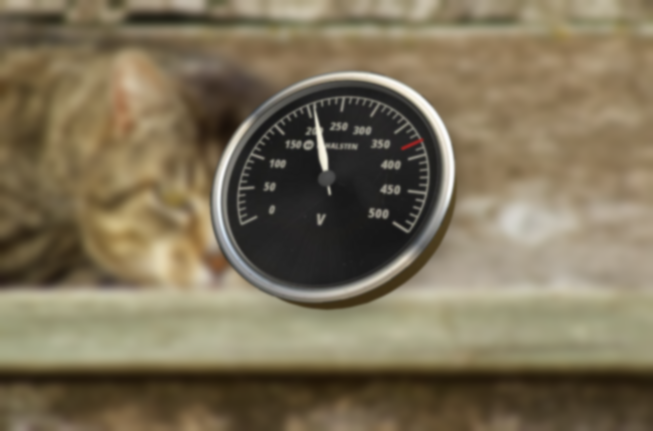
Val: 210 V
